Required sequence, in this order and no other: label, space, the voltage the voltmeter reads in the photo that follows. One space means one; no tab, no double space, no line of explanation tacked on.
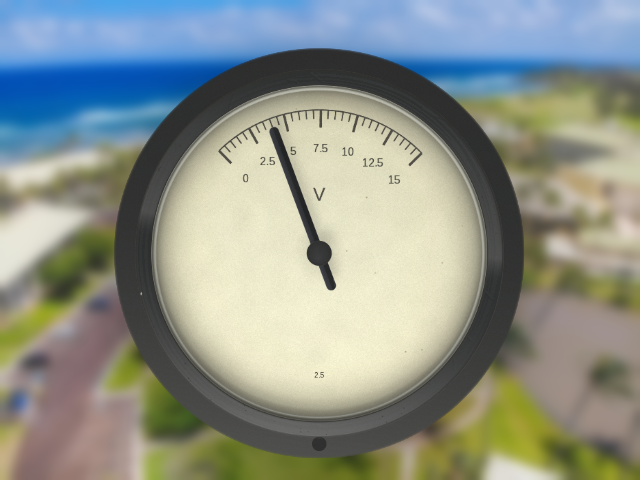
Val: 4 V
